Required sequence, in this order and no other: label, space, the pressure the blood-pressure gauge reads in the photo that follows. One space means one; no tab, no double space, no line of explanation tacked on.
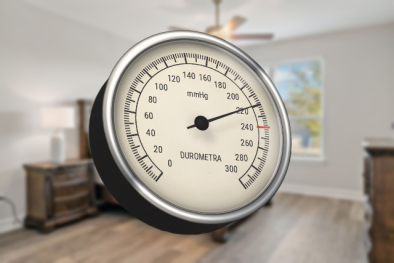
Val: 220 mmHg
